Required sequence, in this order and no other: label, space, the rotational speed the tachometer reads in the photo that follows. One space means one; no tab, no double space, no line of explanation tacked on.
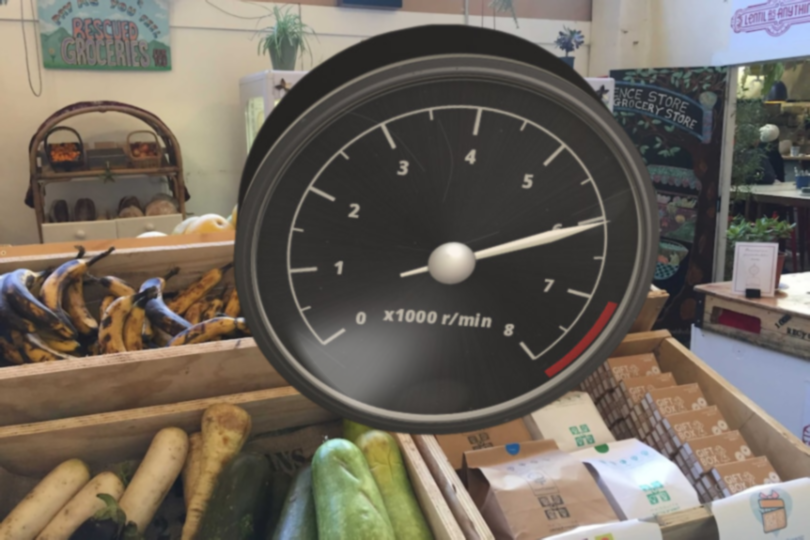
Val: 6000 rpm
